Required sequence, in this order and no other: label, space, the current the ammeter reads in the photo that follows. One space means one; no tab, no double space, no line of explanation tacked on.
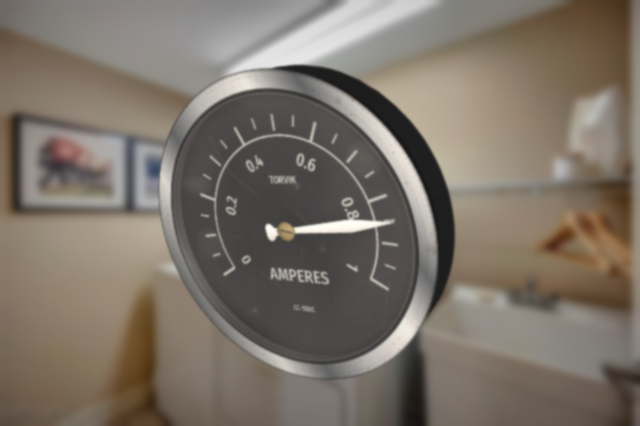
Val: 0.85 A
